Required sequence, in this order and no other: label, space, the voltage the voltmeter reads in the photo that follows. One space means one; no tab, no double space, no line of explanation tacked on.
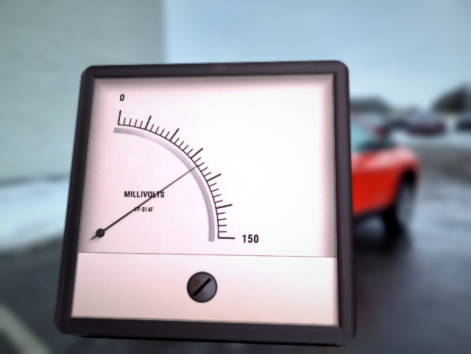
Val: 85 mV
